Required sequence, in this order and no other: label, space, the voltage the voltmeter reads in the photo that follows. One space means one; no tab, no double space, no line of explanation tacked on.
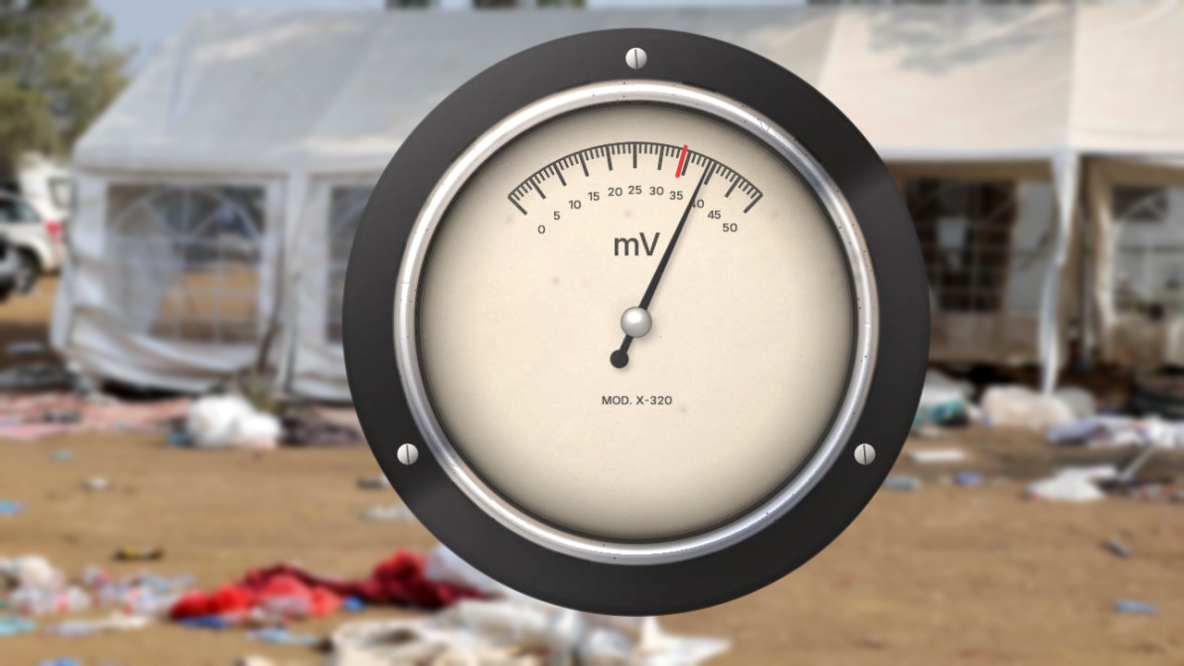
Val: 39 mV
